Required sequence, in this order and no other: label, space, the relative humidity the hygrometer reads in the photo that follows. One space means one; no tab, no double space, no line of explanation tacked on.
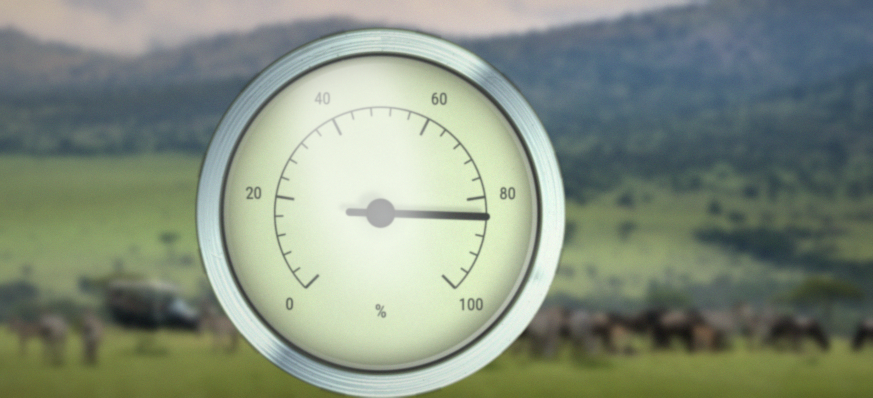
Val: 84 %
